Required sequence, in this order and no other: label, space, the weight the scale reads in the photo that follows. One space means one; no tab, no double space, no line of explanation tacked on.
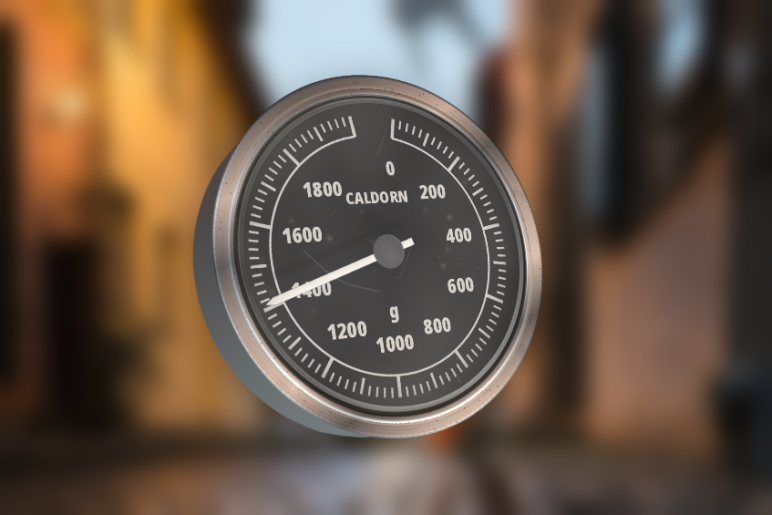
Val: 1410 g
